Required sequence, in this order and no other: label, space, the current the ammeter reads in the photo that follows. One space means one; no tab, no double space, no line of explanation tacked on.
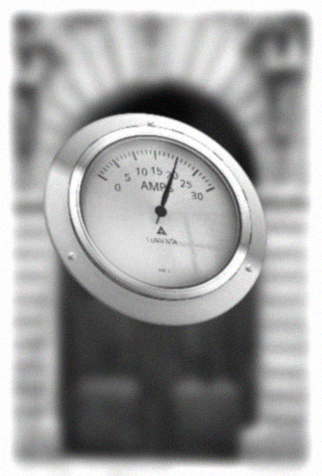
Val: 20 A
